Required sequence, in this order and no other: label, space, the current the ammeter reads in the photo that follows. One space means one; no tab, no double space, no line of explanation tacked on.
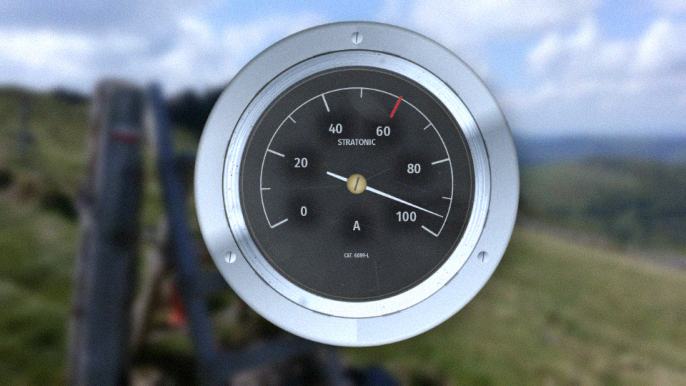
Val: 95 A
